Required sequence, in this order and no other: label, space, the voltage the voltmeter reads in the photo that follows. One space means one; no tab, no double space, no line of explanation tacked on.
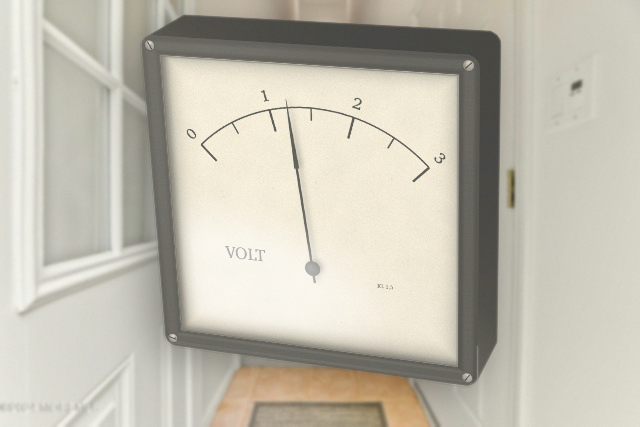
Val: 1.25 V
